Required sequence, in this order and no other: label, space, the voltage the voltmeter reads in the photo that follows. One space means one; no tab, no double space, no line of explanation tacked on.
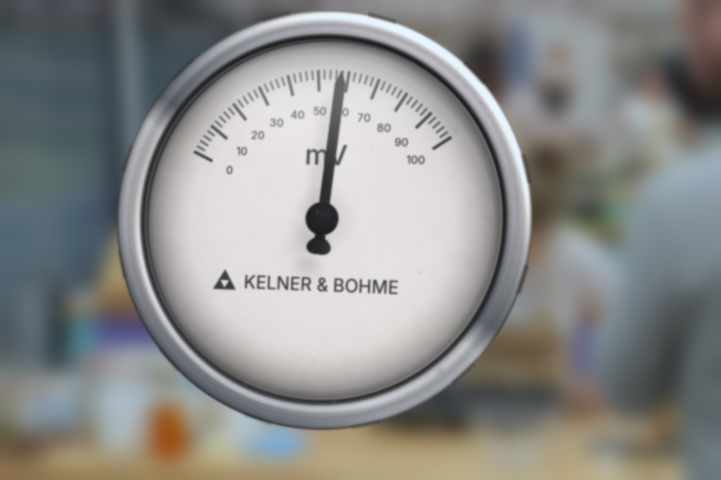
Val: 58 mV
